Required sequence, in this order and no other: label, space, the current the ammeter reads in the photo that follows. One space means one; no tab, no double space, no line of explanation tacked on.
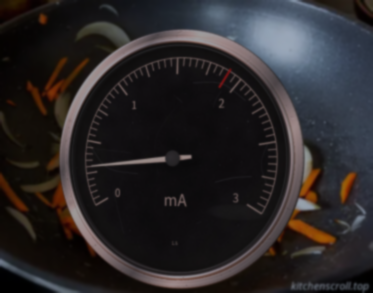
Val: 0.3 mA
